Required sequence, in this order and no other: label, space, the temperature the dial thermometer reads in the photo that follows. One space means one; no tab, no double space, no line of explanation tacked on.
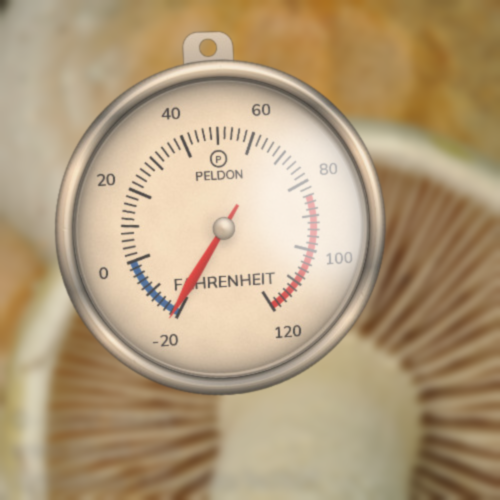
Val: -18 °F
